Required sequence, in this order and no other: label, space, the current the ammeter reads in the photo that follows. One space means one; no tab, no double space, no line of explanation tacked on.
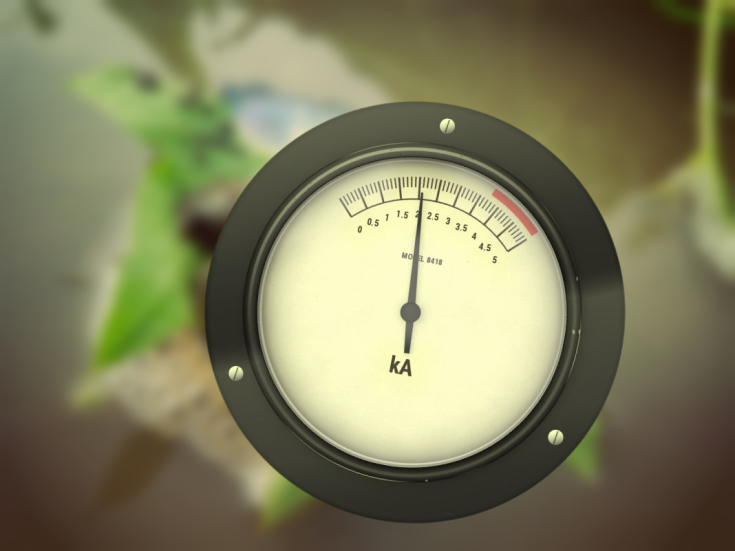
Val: 2.1 kA
